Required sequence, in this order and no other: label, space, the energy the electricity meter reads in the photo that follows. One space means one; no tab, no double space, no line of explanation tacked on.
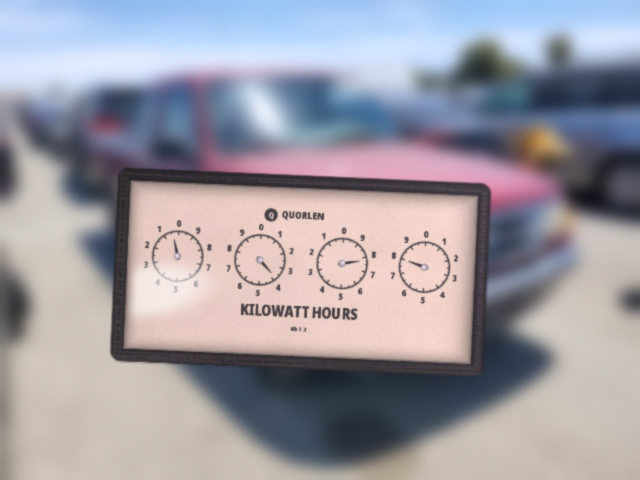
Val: 378 kWh
